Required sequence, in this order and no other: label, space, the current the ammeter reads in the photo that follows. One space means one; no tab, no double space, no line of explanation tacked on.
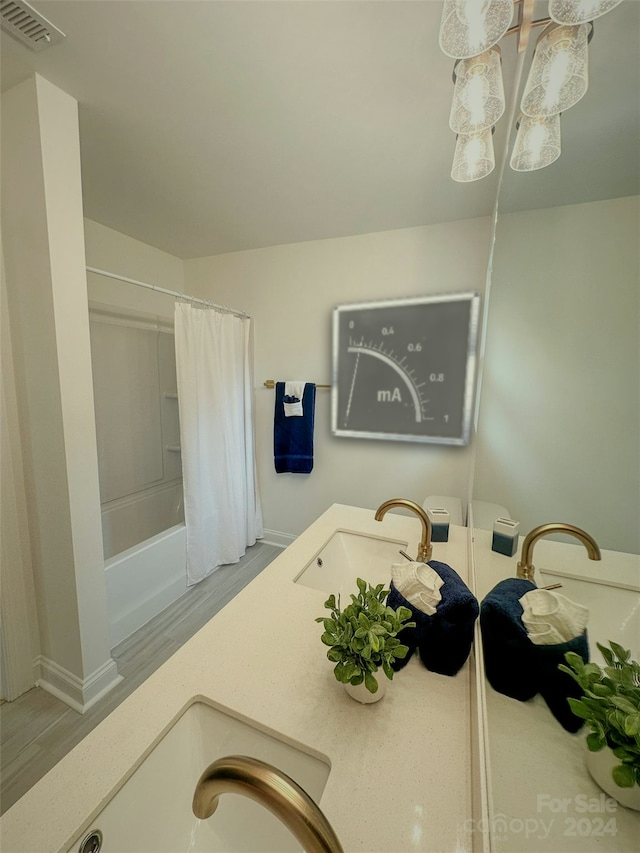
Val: 0.2 mA
